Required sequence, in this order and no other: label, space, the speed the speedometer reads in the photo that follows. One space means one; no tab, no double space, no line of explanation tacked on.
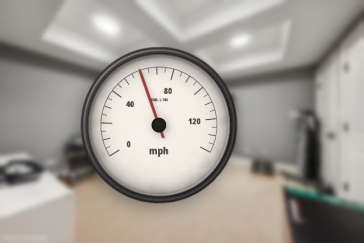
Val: 60 mph
